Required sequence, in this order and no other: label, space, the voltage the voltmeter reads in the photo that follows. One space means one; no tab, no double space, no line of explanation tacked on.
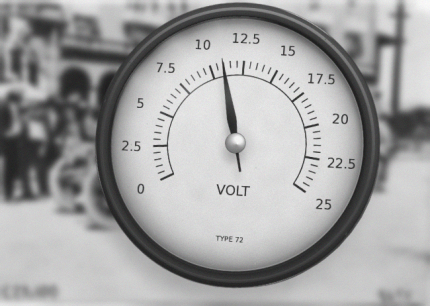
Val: 11 V
